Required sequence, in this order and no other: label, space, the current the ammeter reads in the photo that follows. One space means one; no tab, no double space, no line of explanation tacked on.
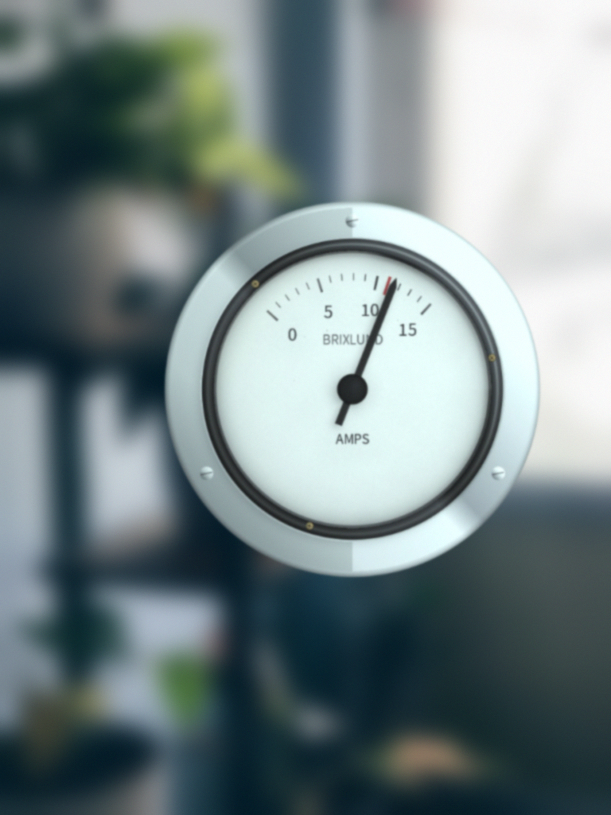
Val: 11.5 A
